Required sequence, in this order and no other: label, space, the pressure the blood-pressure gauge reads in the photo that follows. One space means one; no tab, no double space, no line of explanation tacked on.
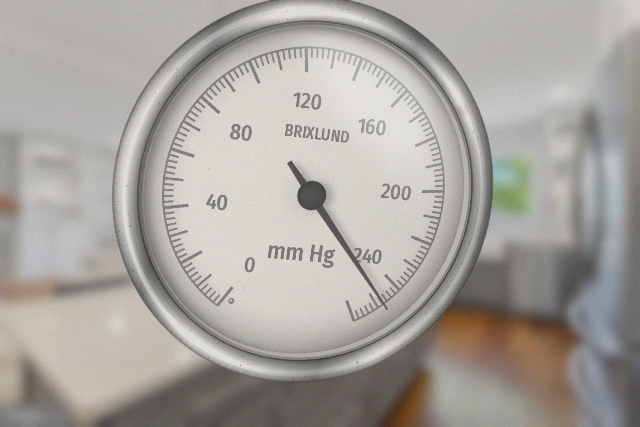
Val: 248 mmHg
